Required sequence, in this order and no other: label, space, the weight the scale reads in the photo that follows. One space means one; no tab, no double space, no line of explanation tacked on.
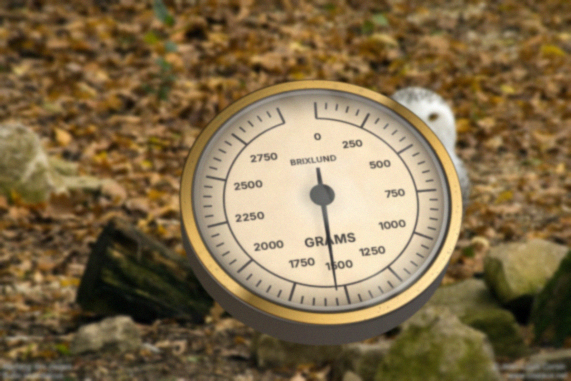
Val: 1550 g
